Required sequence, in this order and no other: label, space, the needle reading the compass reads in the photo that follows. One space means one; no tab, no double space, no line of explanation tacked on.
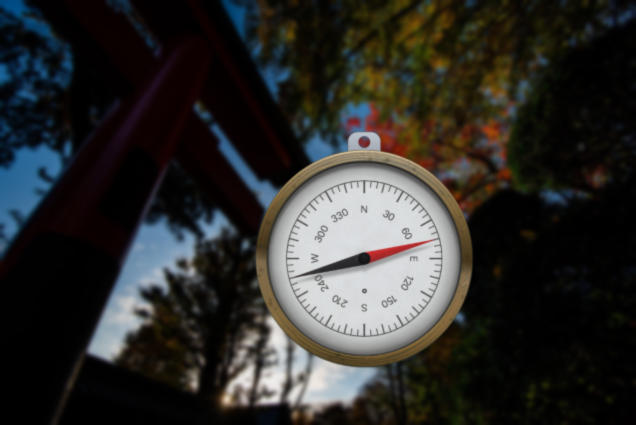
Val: 75 °
